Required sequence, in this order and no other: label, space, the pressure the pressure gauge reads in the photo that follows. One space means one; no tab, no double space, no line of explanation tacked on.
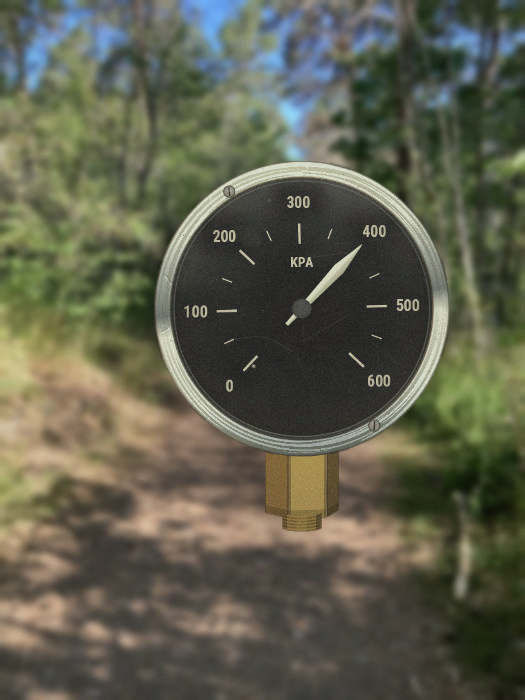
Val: 400 kPa
